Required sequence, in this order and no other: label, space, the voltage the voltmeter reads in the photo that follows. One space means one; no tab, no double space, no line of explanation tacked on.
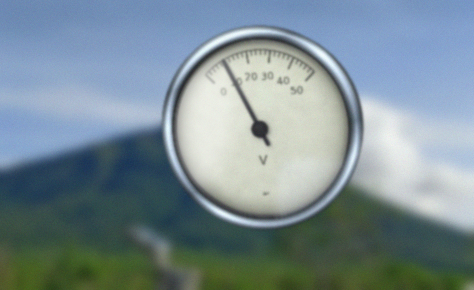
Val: 10 V
